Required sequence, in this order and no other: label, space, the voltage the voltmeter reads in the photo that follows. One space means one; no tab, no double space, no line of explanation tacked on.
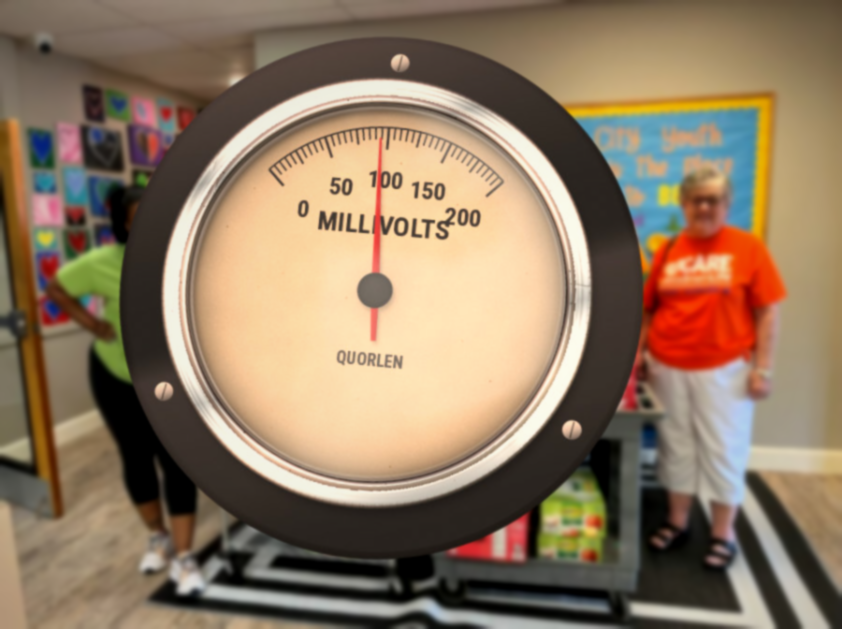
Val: 95 mV
